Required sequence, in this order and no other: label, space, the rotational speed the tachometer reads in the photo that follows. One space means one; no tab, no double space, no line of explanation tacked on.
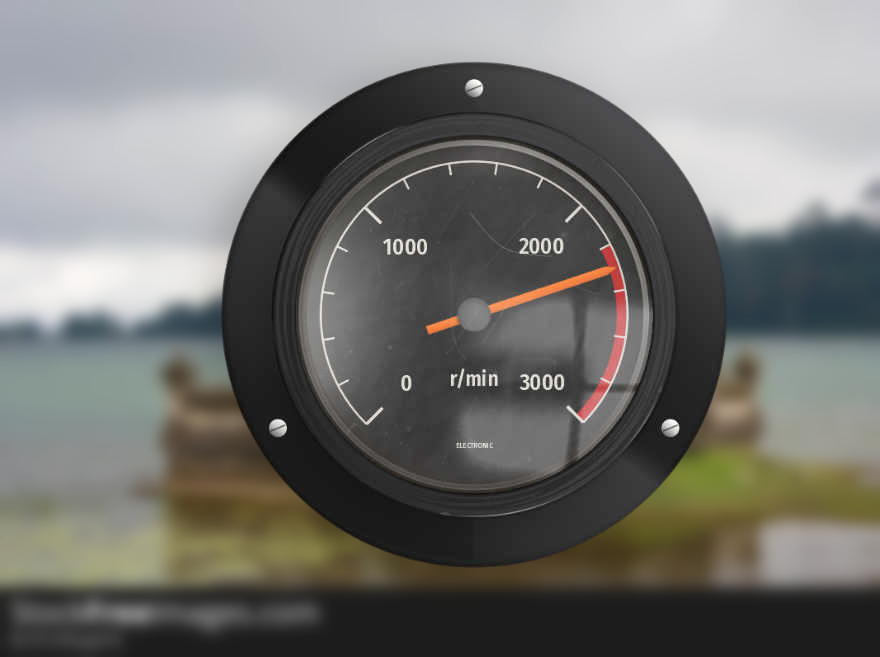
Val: 2300 rpm
